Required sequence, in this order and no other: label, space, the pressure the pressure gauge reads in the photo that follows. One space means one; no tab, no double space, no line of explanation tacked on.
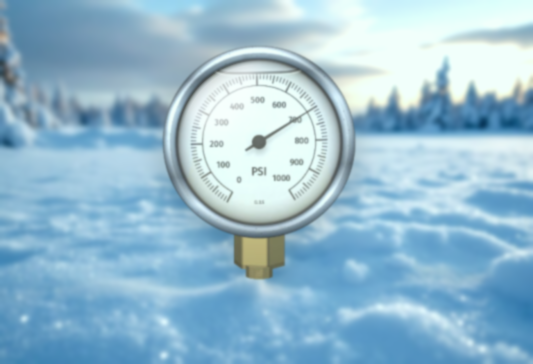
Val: 700 psi
